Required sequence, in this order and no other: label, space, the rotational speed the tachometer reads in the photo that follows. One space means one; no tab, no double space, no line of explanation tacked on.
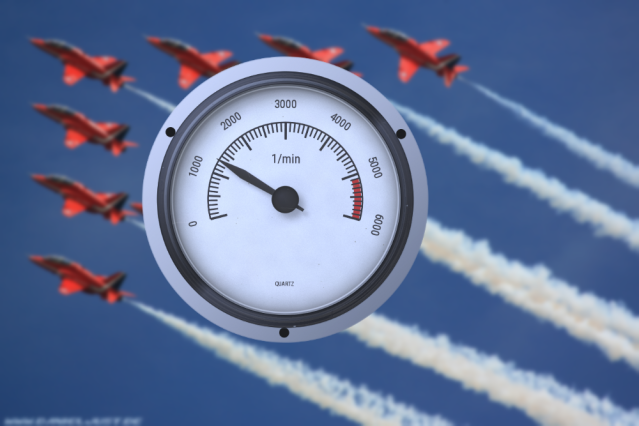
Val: 1300 rpm
